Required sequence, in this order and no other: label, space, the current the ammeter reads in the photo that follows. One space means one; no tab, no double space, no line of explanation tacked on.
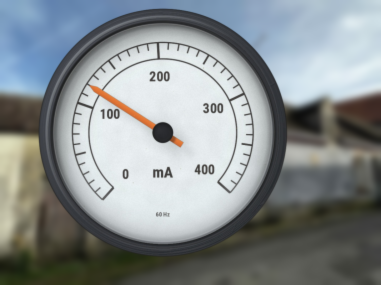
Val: 120 mA
